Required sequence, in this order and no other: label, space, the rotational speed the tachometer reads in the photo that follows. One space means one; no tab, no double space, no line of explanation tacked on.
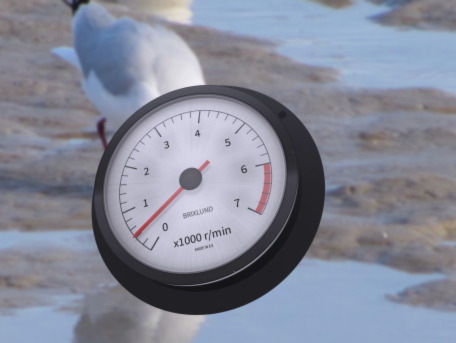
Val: 400 rpm
